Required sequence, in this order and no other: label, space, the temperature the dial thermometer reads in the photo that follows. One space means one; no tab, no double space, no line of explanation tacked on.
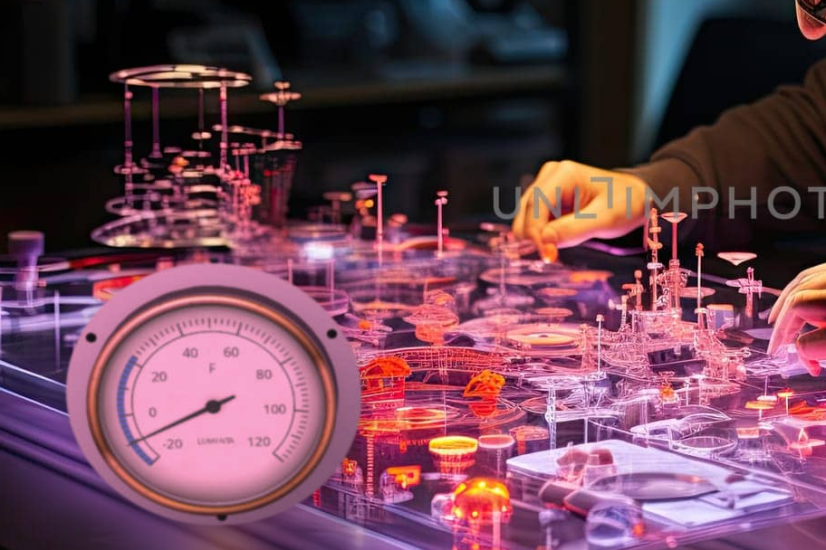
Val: -10 °F
